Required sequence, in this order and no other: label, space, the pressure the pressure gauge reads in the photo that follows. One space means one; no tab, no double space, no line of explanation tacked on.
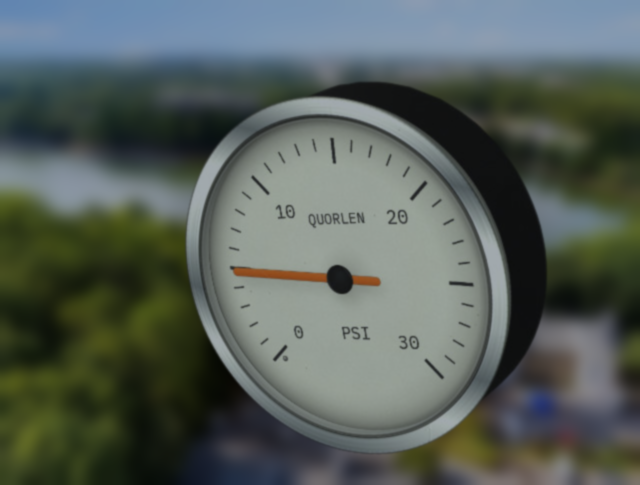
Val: 5 psi
